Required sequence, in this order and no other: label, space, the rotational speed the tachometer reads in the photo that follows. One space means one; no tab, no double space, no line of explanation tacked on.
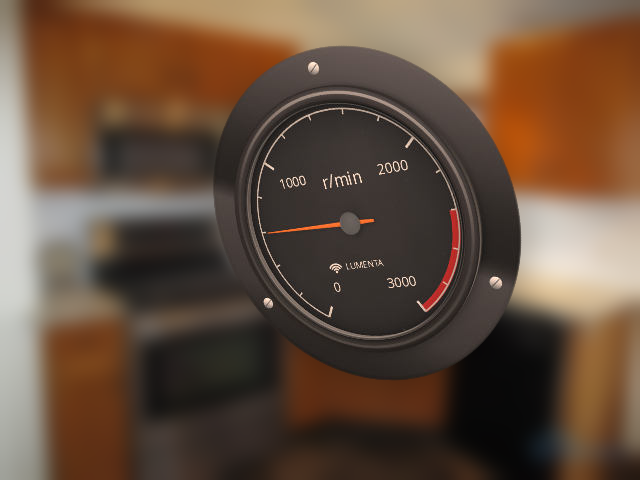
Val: 600 rpm
